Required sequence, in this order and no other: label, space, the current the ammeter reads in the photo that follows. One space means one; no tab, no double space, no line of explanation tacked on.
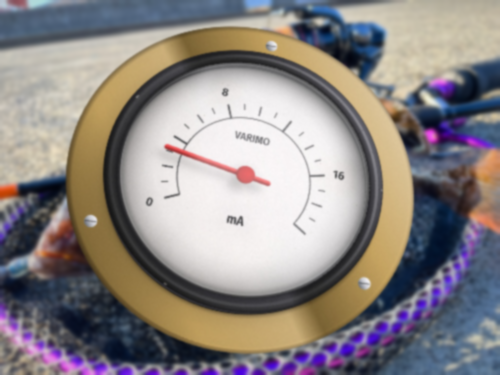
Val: 3 mA
